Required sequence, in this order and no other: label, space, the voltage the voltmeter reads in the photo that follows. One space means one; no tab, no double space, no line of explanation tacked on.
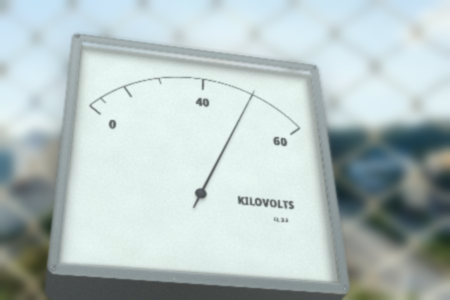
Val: 50 kV
